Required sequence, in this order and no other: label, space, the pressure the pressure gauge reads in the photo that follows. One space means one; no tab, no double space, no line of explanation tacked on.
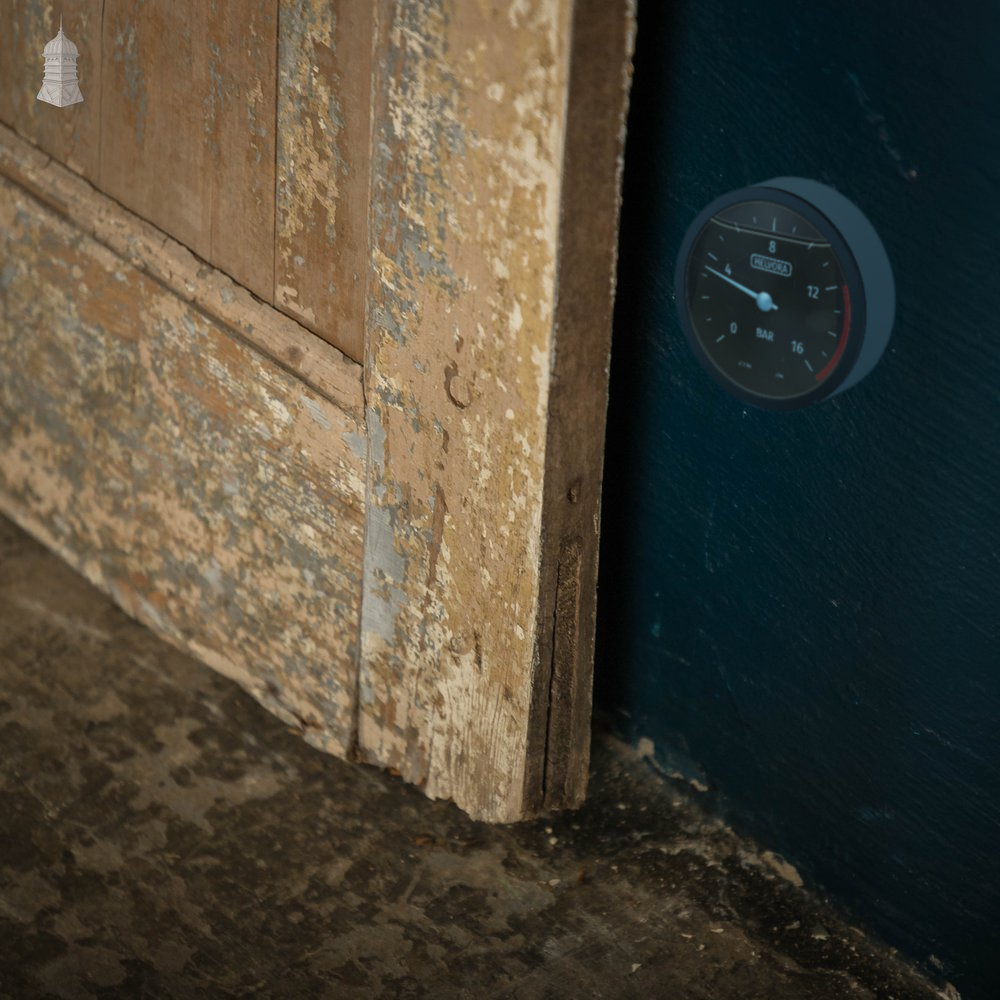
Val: 3.5 bar
